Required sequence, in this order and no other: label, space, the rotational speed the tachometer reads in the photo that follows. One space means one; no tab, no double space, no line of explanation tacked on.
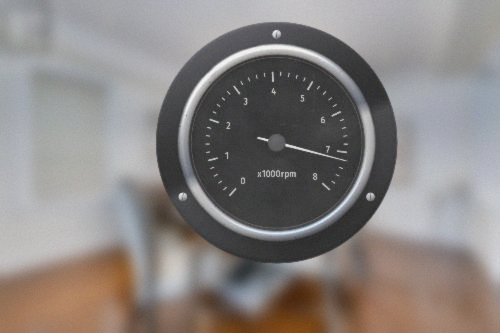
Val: 7200 rpm
